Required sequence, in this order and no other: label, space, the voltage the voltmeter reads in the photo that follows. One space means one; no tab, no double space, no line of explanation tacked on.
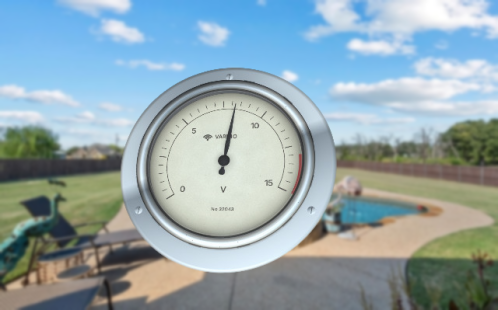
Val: 8.25 V
